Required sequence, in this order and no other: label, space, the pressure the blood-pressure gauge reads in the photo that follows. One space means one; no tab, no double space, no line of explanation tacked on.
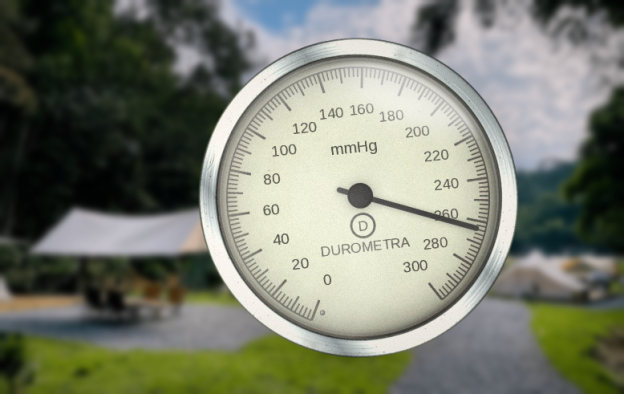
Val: 264 mmHg
